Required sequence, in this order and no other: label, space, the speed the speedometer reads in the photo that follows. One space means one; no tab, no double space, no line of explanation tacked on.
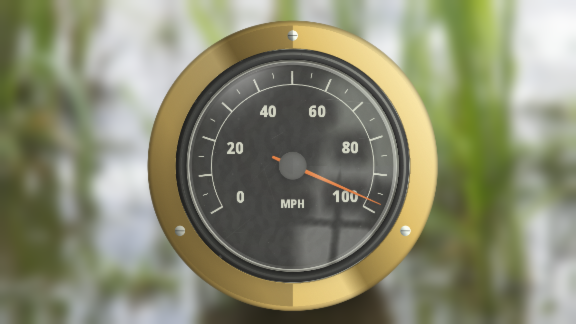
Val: 97.5 mph
